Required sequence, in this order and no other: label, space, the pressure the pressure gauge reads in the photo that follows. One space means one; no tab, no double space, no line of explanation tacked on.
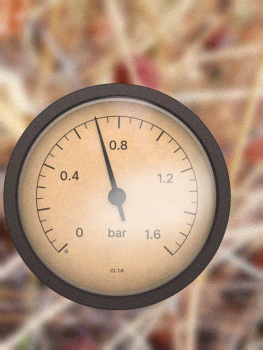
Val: 0.7 bar
